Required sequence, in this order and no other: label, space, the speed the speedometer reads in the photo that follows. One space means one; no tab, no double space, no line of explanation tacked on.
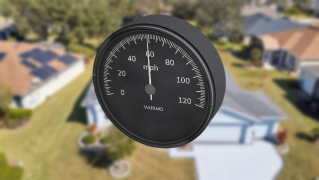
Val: 60 mph
